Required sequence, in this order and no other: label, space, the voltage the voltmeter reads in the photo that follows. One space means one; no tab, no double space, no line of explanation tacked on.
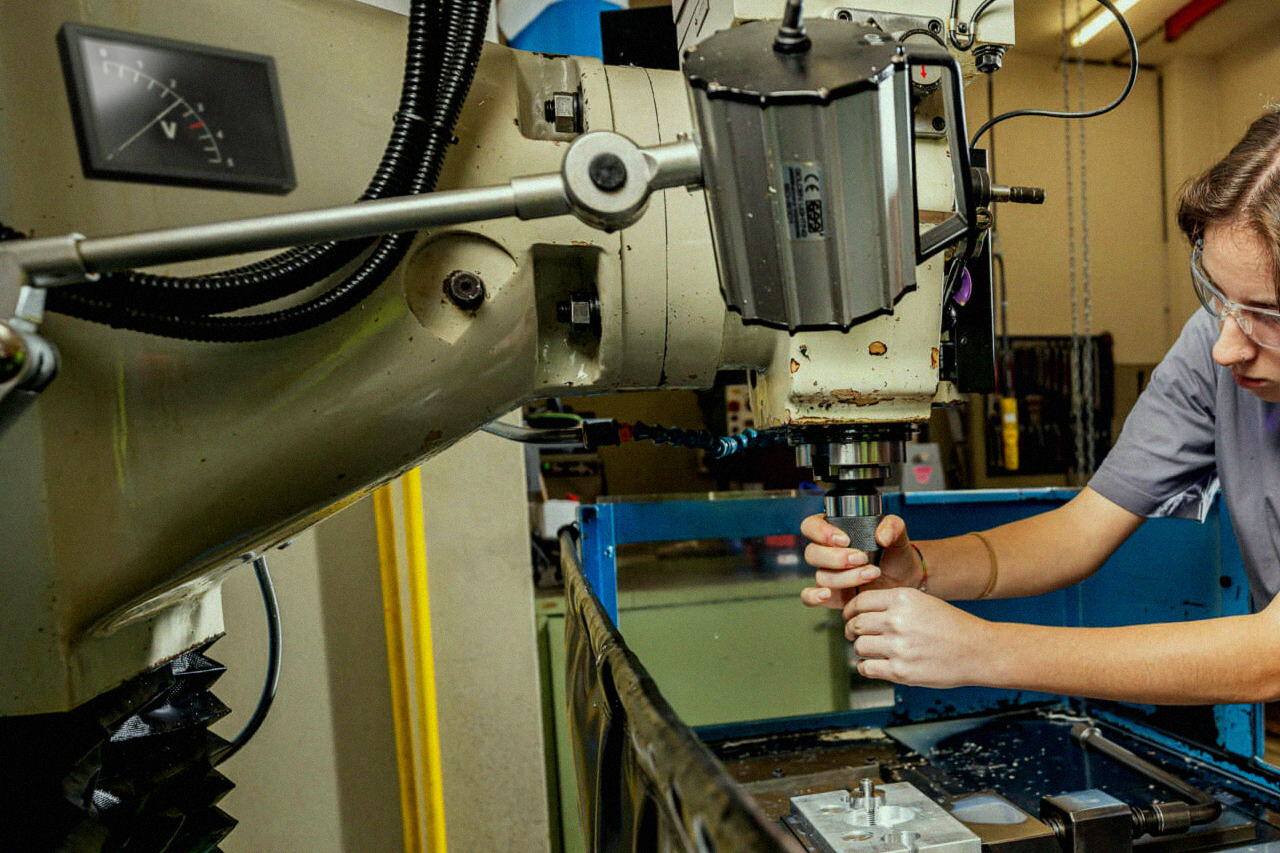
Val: 2.5 V
